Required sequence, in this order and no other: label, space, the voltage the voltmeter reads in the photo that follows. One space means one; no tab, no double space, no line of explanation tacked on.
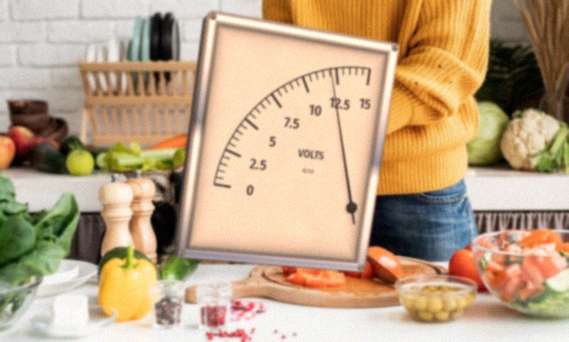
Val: 12 V
